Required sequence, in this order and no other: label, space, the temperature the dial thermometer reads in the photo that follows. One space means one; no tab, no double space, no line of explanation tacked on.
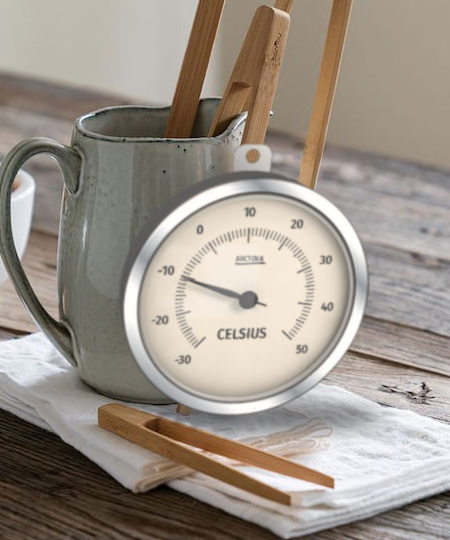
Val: -10 °C
